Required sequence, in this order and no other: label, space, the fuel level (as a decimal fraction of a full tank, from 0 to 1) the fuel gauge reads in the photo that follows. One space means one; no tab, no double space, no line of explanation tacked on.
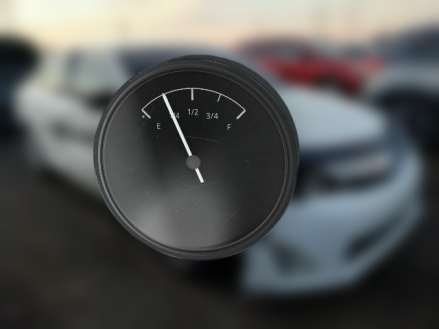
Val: 0.25
